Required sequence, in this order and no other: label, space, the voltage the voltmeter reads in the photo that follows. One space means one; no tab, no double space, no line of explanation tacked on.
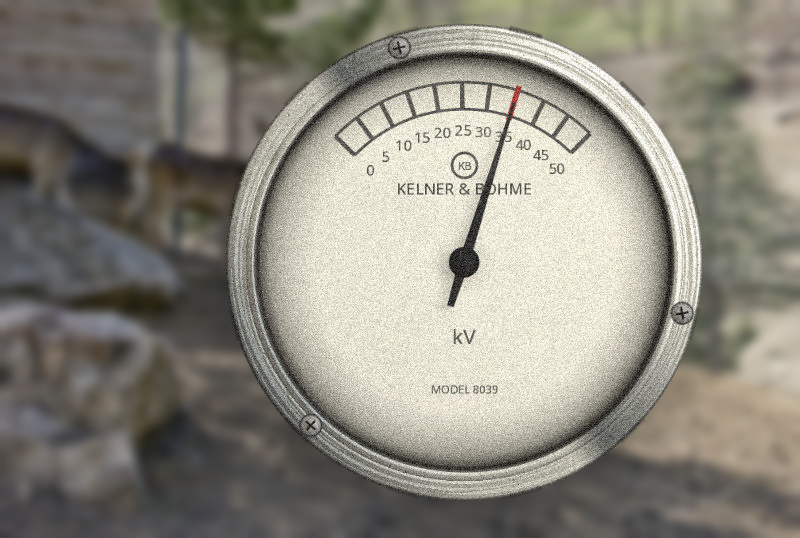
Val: 35 kV
